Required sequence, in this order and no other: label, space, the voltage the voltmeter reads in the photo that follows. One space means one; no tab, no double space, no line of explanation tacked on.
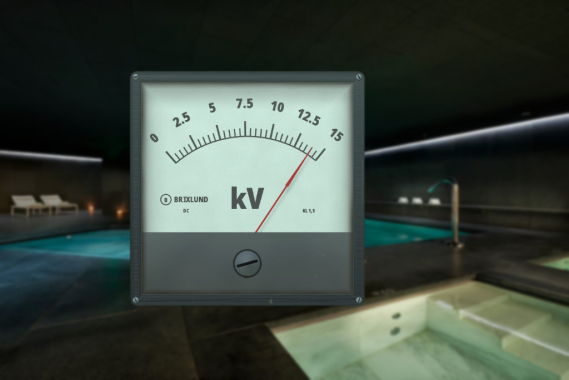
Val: 14 kV
